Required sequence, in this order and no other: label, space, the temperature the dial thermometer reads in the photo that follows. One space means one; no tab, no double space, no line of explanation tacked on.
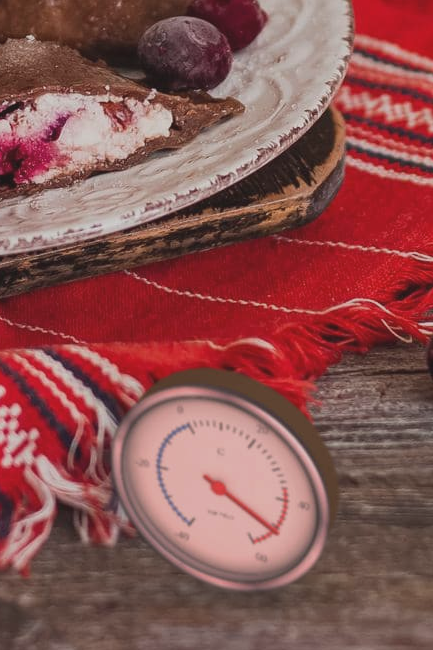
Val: 50 °C
